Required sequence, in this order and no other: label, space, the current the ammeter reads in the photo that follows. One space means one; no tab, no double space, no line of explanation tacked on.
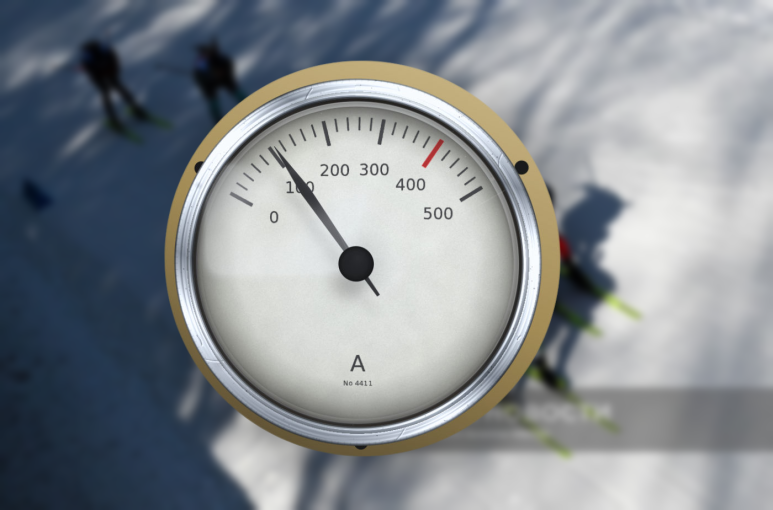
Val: 110 A
